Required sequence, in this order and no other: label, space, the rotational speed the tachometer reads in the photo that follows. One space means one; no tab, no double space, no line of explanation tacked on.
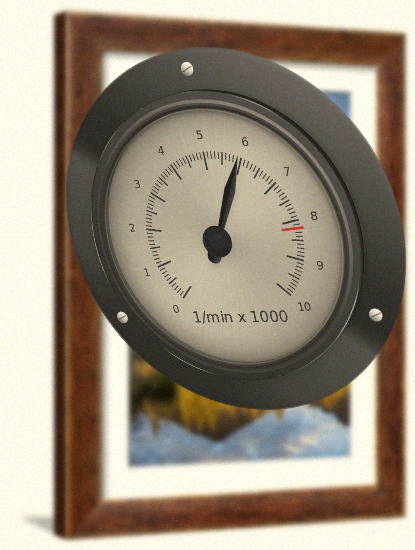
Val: 6000 rpm
